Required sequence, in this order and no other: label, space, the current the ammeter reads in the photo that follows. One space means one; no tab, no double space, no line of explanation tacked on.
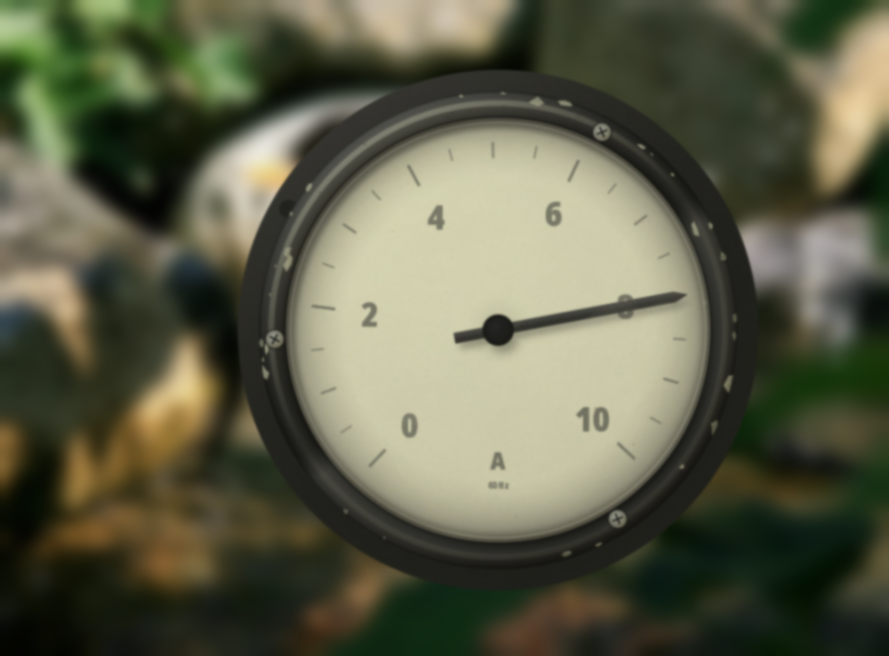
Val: 8 A
